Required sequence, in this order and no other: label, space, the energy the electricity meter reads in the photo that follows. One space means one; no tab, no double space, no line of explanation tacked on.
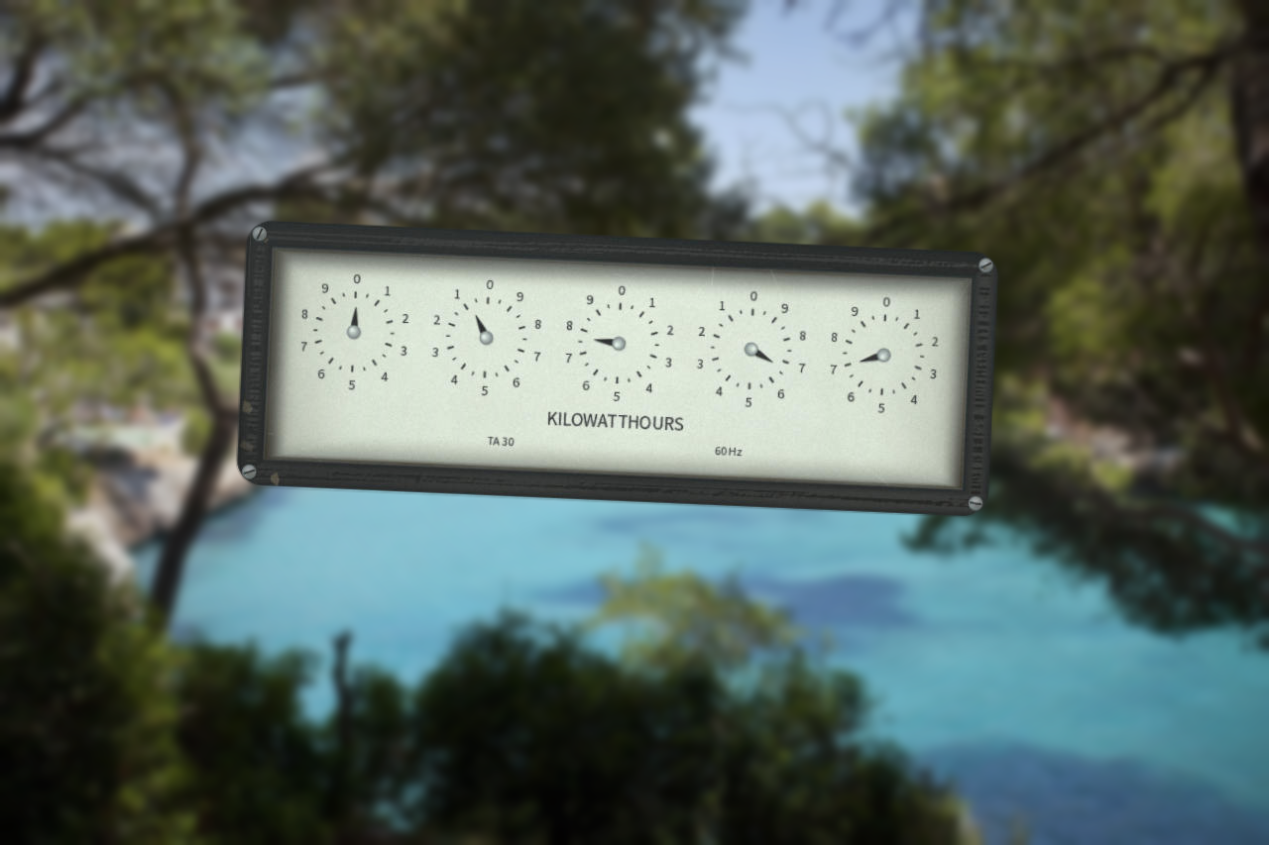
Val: 767 kWh
